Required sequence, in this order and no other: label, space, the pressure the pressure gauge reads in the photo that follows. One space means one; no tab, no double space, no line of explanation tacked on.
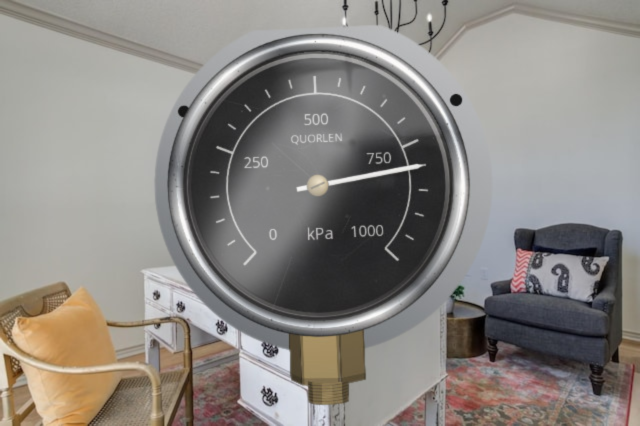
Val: 800 kPa
